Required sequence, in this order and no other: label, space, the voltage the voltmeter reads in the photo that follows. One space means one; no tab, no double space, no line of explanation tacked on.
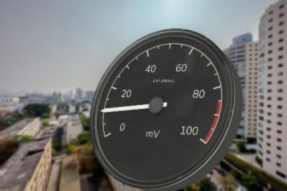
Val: 10 mV
